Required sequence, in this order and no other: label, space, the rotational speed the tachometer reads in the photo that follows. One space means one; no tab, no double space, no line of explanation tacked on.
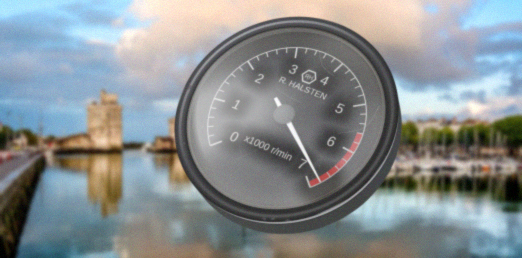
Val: 6800 rpm
